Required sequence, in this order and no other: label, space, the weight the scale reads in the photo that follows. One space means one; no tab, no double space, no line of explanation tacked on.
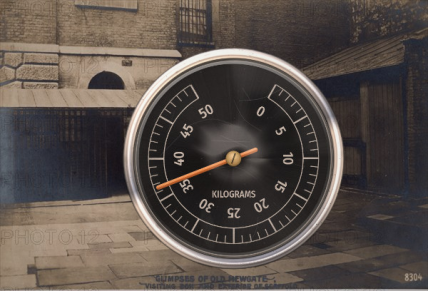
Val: 36.5 kg
